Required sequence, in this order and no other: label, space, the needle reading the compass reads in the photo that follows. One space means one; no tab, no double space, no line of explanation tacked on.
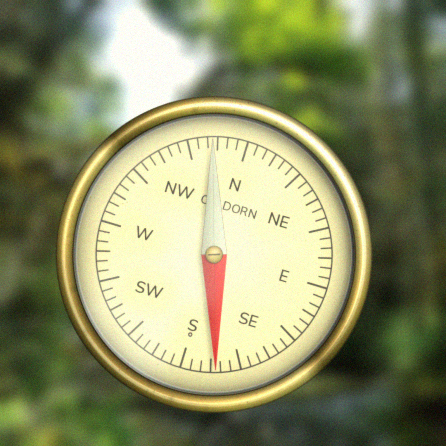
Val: 162.5 °
